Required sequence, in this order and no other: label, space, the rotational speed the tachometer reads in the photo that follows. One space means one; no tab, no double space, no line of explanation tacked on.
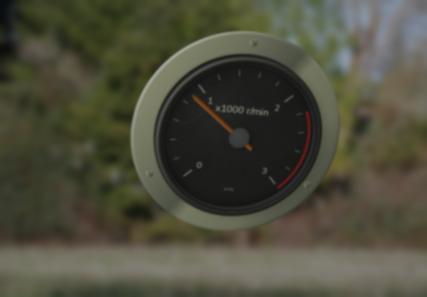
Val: 900 rpm
